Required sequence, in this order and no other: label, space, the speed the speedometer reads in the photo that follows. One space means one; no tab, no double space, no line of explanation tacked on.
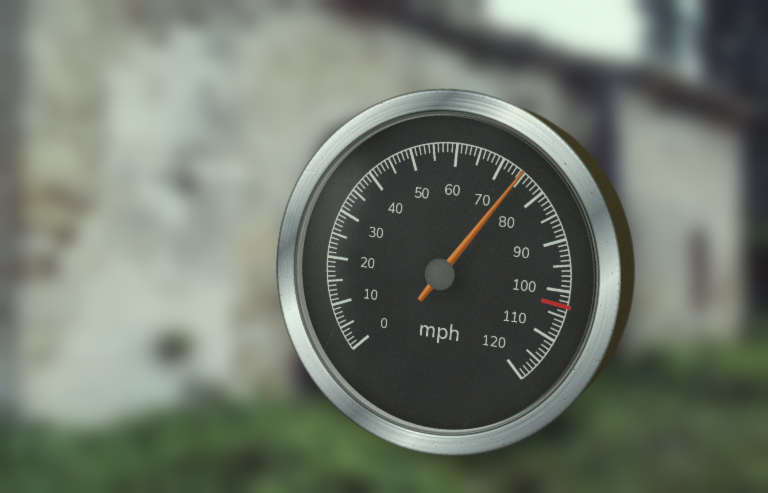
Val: 75 mph
